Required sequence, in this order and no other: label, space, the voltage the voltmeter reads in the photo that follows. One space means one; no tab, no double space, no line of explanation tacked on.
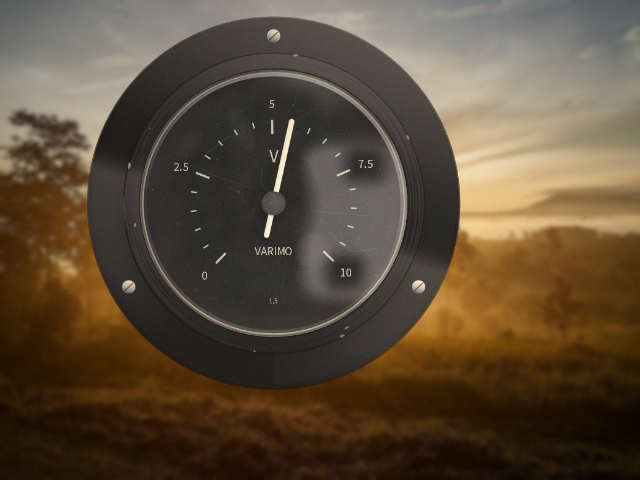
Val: 5.5 V
